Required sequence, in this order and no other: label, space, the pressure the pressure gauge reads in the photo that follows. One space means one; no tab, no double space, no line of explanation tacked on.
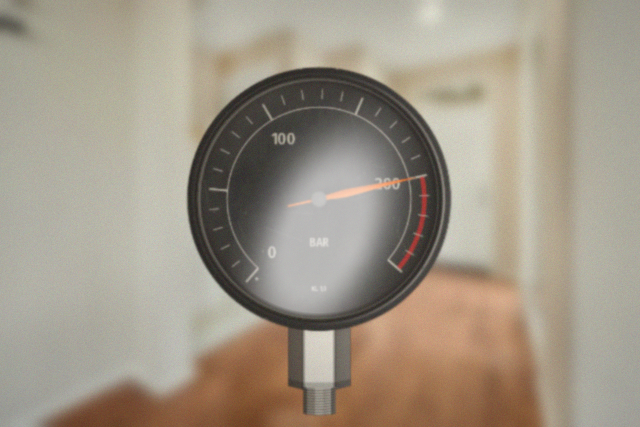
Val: 200 bar
